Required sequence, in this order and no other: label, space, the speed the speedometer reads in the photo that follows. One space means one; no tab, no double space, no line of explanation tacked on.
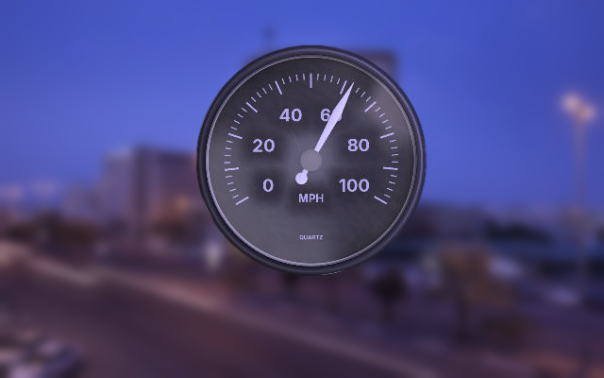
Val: 62 mph
